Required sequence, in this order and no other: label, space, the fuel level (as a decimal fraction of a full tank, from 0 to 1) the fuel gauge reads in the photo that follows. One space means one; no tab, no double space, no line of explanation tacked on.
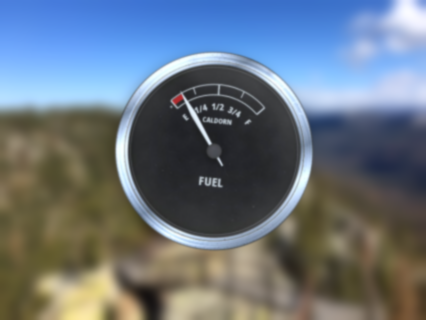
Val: 0.125
